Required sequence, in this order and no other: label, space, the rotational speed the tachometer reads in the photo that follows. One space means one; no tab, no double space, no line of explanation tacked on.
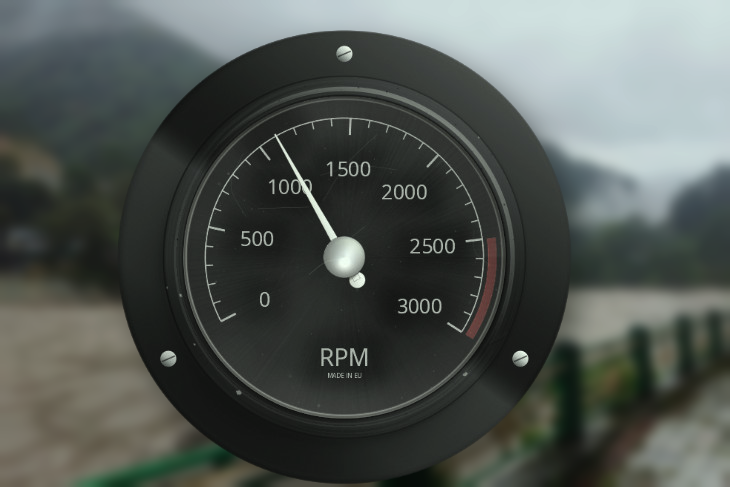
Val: 1100 rpm
